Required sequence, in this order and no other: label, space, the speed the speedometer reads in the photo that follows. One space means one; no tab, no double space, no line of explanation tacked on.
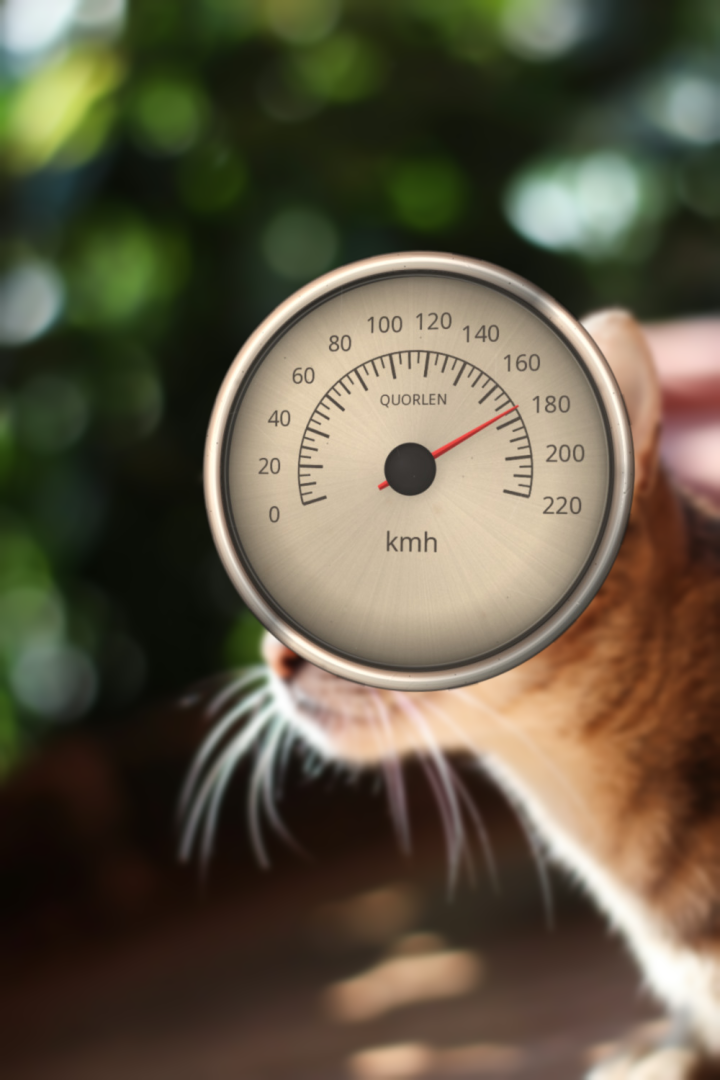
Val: 175 km/h
